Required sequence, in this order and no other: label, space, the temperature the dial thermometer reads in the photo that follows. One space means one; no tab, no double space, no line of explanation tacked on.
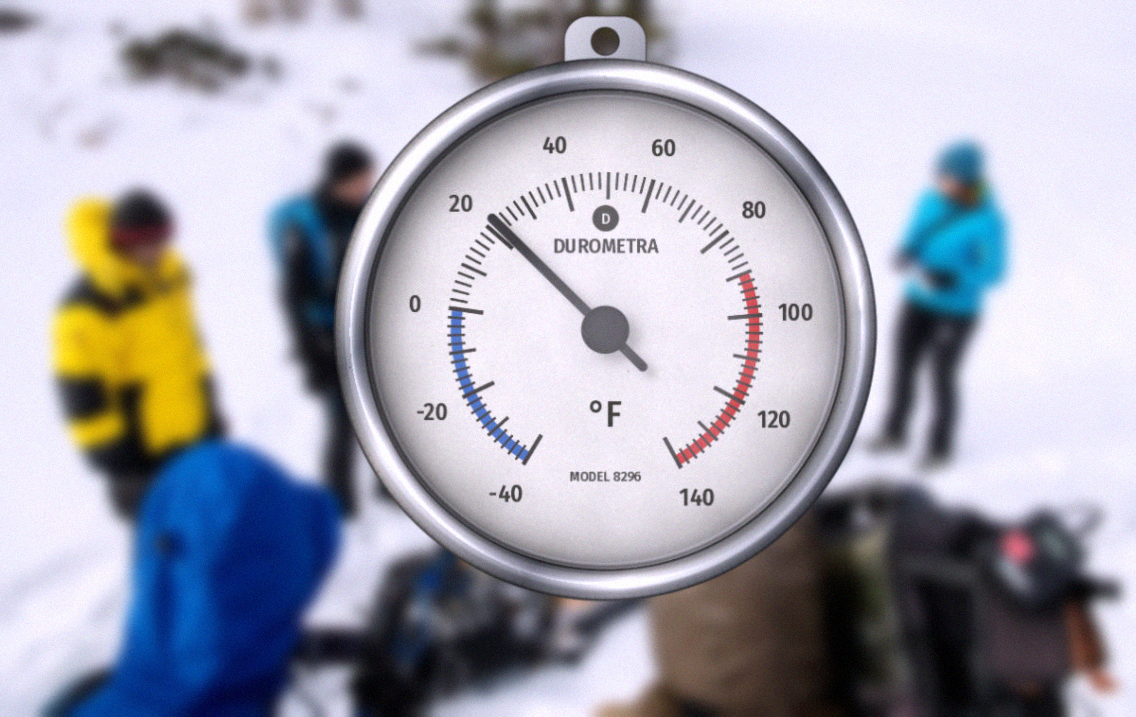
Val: 22 °F
